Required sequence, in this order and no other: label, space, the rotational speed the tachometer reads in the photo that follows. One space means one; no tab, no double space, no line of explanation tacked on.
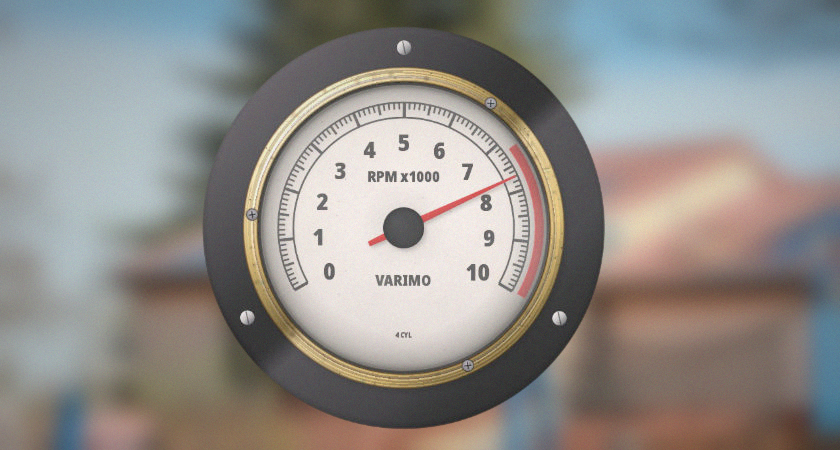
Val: 7700 rpm
